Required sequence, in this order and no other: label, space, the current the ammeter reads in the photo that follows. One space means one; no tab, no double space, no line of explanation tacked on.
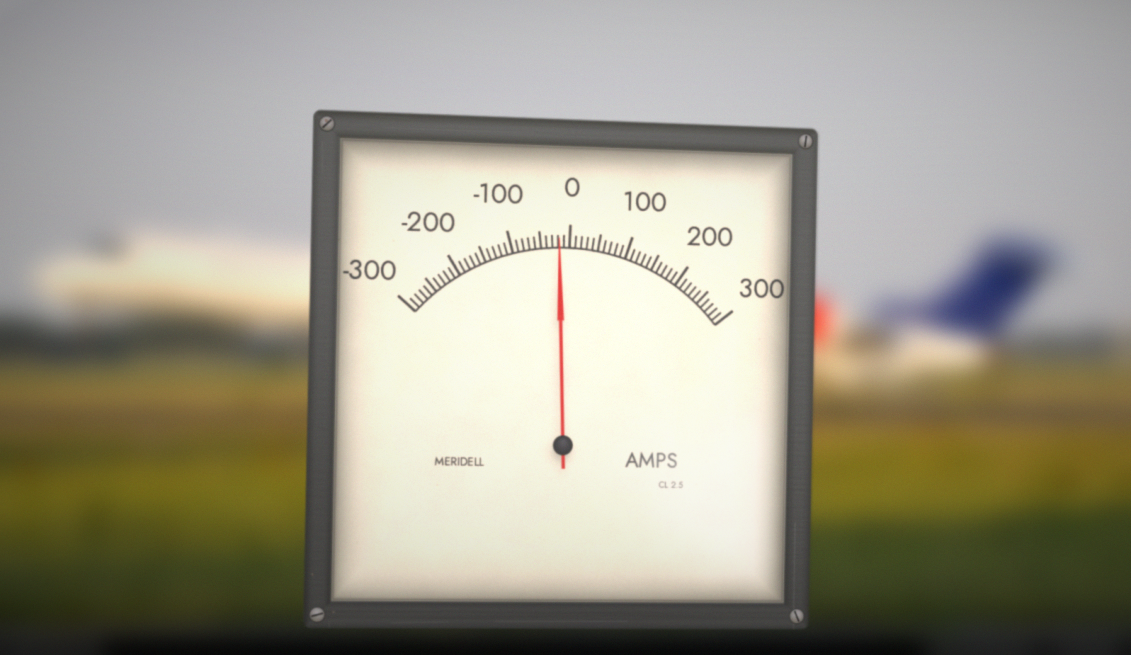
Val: -20 A
